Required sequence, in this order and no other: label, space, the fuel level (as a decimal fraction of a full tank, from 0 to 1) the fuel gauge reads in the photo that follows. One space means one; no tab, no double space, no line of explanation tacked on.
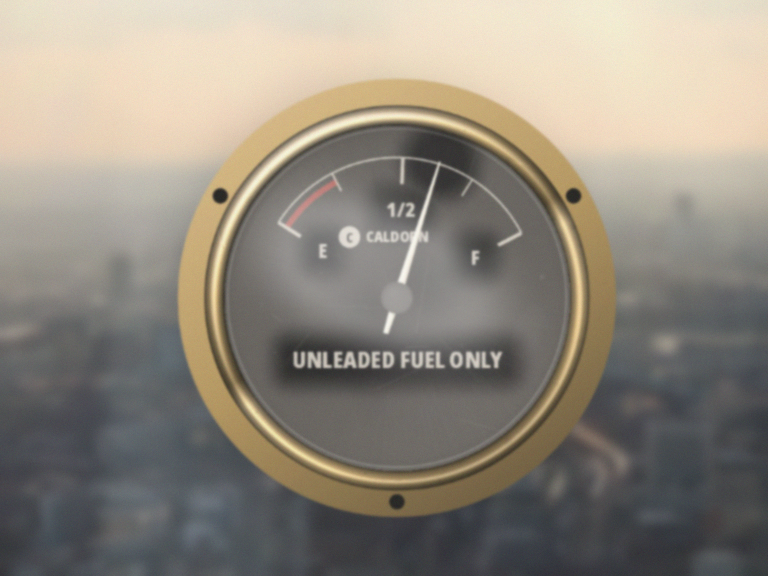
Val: 0.625
